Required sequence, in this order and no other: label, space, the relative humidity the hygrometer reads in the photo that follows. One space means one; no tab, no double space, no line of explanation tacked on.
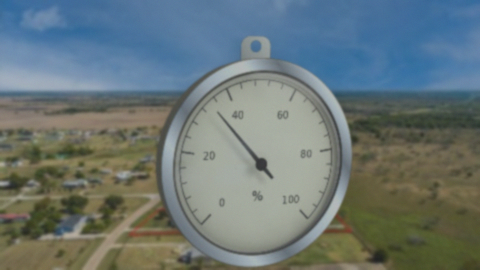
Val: 34 %
